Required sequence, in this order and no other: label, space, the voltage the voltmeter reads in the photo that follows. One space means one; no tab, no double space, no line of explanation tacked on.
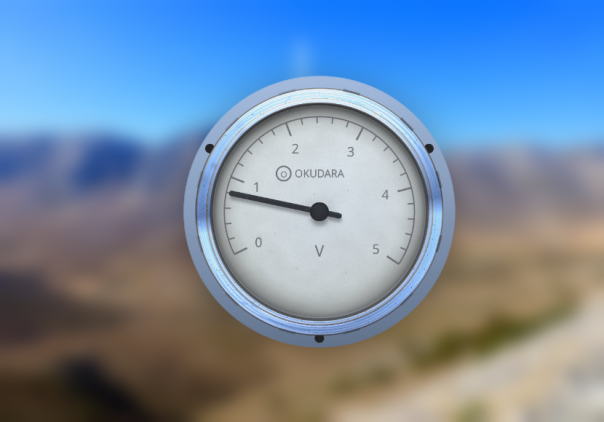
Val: 0.8 V
